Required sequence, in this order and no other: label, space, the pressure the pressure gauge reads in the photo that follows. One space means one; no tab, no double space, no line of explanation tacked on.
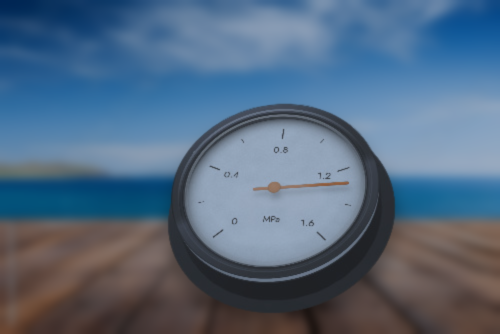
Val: 1.3 MPa
